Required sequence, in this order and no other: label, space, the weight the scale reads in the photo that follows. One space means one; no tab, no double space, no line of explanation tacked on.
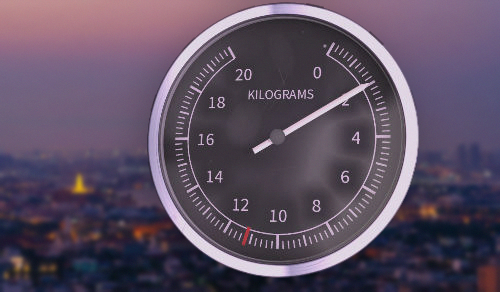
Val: 2 kg
